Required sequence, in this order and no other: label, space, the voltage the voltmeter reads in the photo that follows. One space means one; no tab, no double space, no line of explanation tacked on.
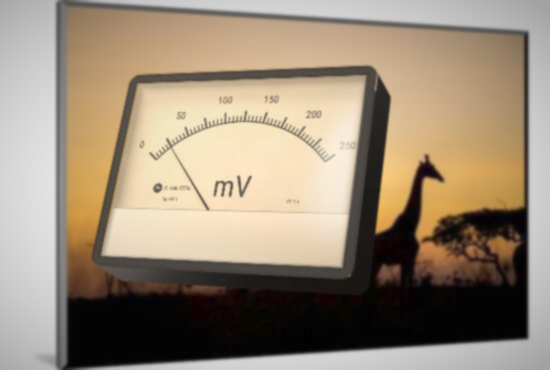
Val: 25 mV
